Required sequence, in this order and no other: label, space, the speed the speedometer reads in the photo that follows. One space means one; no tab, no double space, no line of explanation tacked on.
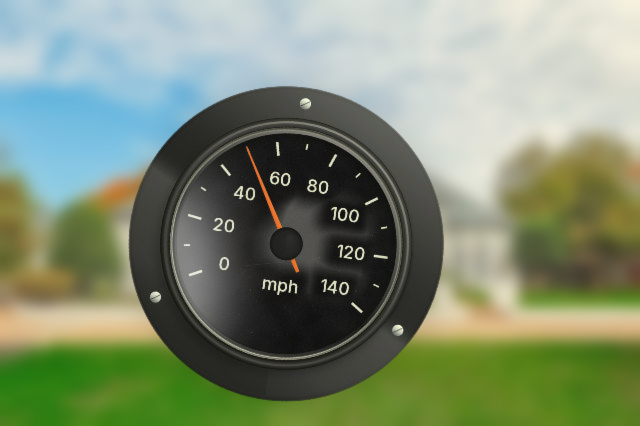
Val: 50 mph
